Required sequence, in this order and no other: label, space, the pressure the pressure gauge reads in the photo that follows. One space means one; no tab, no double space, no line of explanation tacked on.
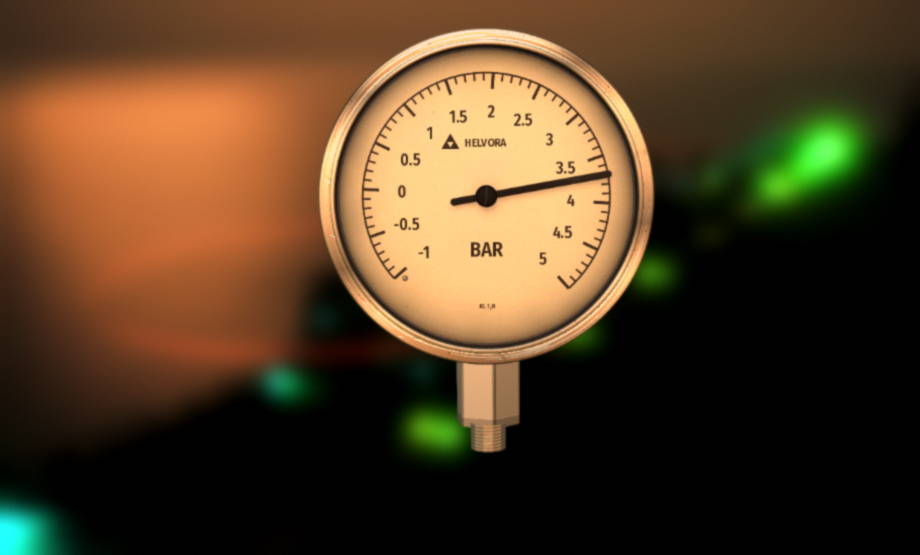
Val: 3.7 bar
